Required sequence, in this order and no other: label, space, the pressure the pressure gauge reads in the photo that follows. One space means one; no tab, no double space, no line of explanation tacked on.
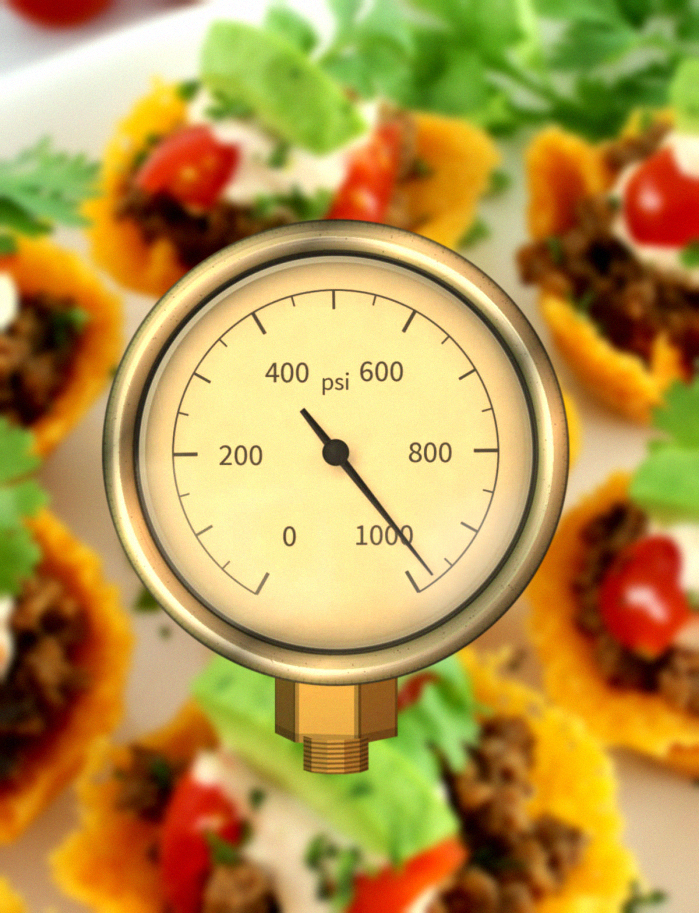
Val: 975 psi
